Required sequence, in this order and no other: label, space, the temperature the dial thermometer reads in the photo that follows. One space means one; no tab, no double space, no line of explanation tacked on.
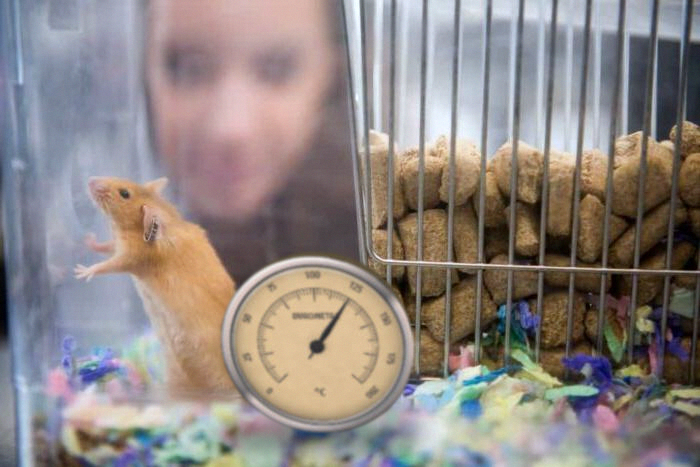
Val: 125 °C
